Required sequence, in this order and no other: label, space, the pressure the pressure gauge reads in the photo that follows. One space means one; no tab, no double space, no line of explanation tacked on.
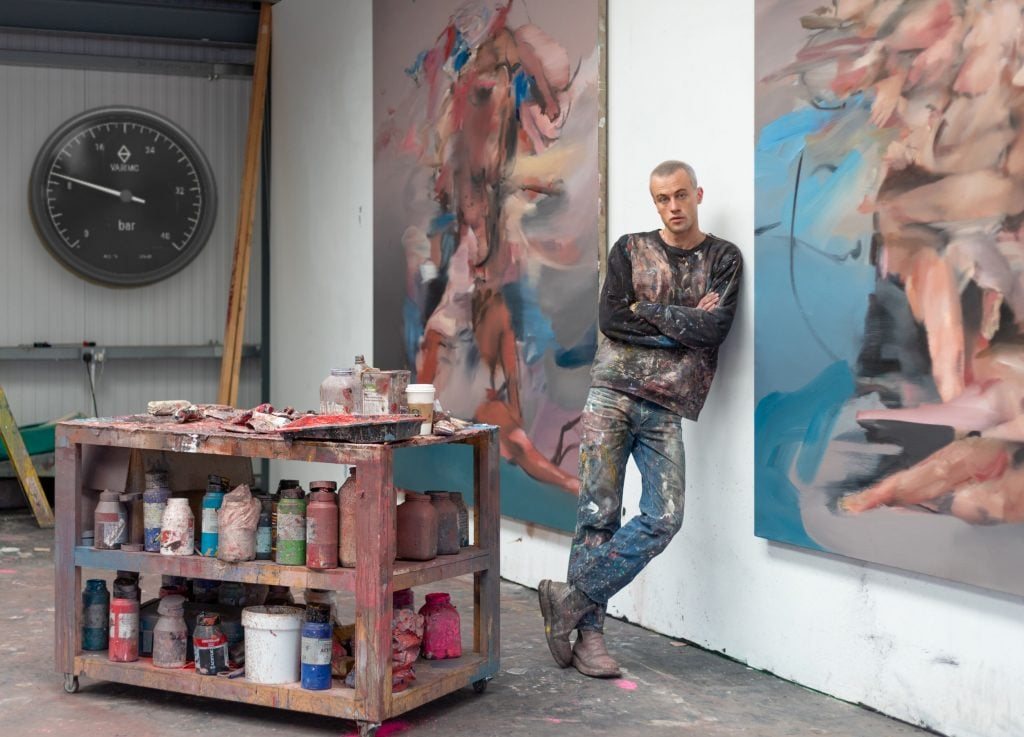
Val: 9 bar
